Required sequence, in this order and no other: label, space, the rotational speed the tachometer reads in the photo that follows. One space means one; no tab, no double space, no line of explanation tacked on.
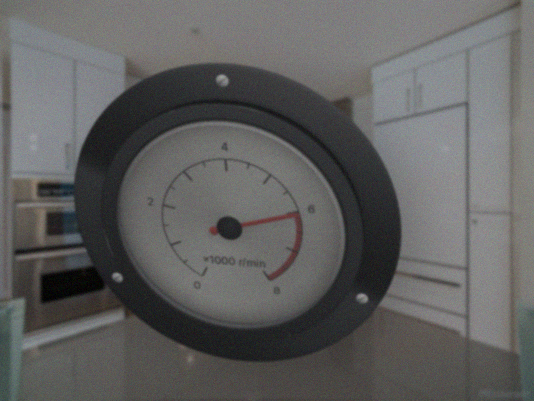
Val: 6000 rpm
